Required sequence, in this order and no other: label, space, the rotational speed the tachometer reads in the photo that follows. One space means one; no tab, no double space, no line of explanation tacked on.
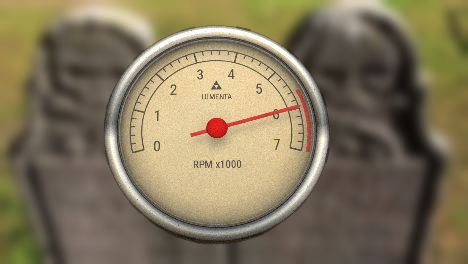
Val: 6000 rpm
